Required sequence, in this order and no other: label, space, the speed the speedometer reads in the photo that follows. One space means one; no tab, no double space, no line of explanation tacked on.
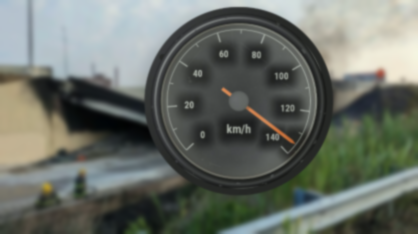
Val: 135 km/h
